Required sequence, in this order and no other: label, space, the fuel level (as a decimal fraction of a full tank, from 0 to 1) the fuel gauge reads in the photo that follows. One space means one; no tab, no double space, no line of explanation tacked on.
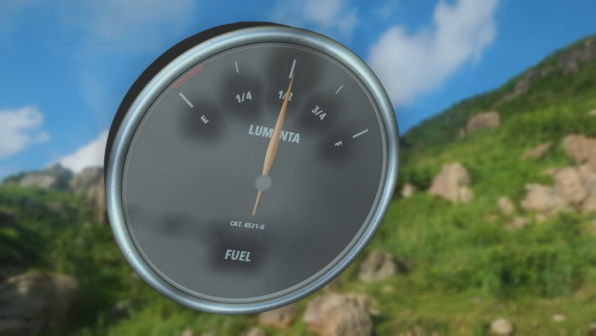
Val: 0.5
